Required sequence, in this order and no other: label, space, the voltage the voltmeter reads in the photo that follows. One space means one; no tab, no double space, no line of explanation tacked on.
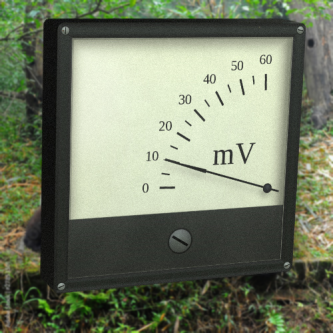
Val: 10 mV
